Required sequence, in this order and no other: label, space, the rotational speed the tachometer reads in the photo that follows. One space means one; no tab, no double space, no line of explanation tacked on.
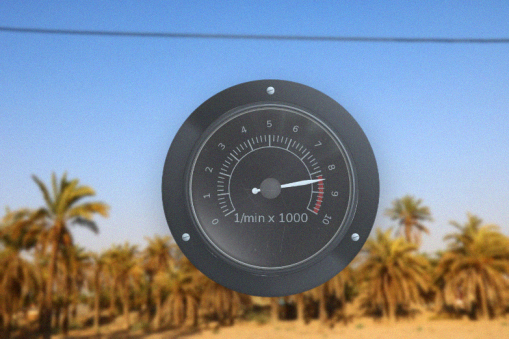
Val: 8400 rpm
